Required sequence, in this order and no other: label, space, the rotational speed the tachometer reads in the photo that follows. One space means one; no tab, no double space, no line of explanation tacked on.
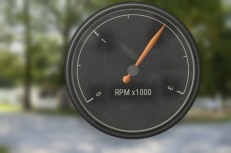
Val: 2000 rpm
